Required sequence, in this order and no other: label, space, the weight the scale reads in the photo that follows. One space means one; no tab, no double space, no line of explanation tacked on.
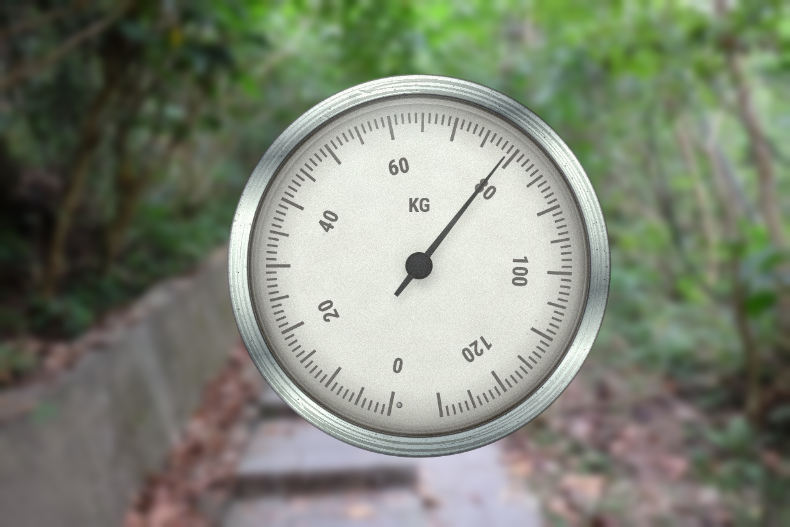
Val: 79 kg
